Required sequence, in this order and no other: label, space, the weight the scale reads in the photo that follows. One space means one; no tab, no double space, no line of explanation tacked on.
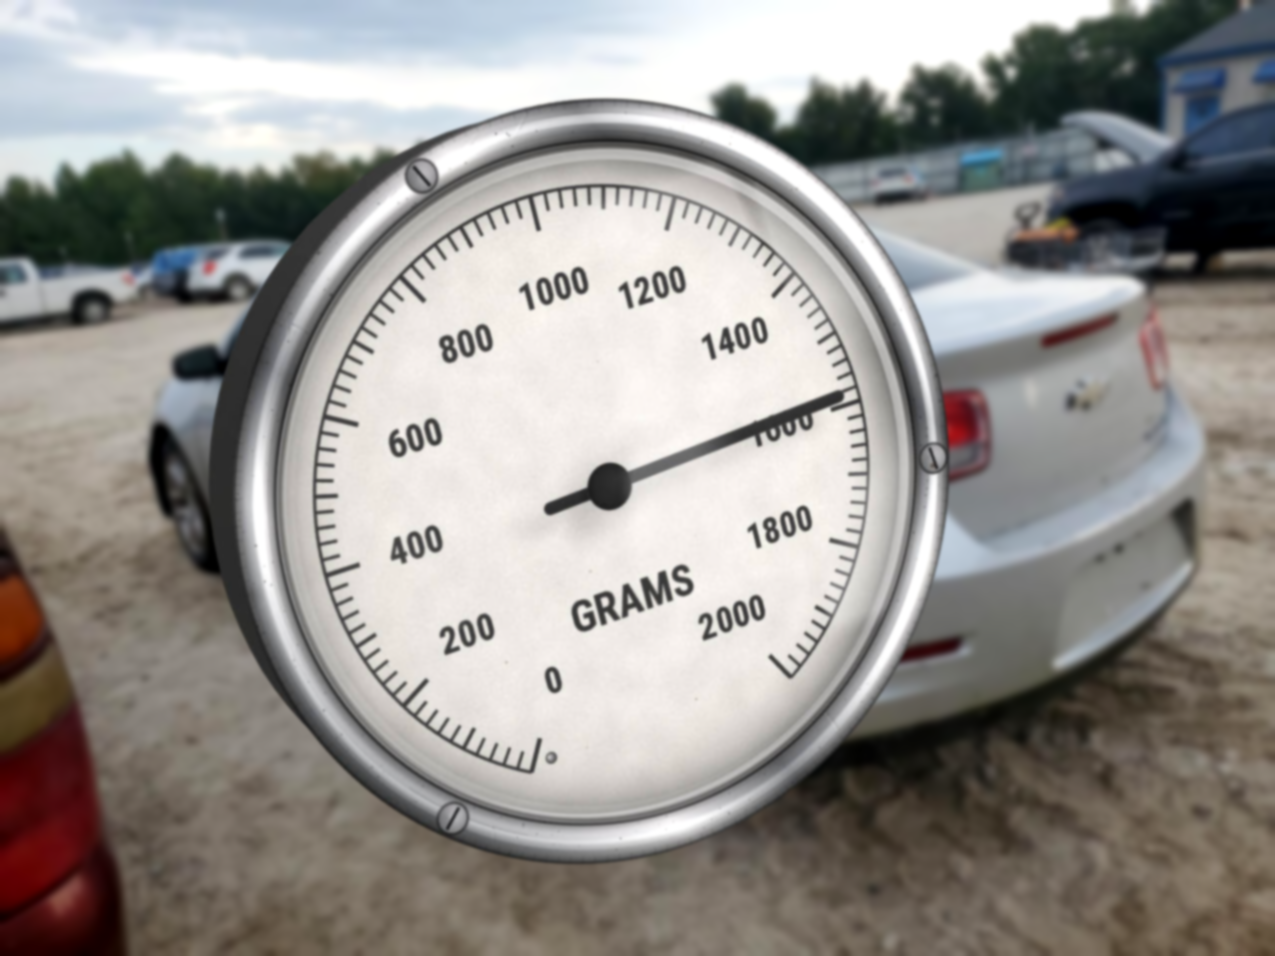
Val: 1580 g
